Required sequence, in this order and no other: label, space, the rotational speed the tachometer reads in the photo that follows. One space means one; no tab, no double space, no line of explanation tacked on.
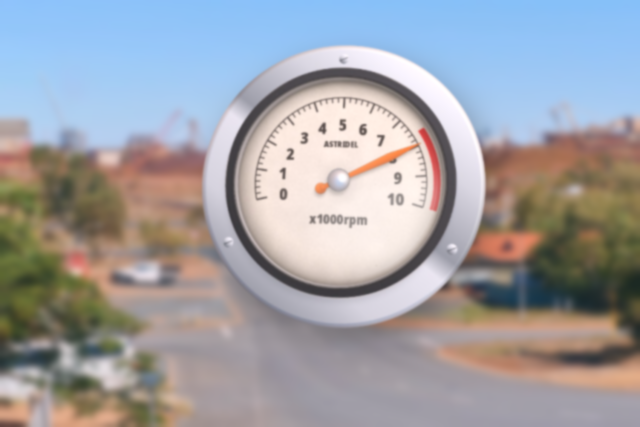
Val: 8000 rpm
